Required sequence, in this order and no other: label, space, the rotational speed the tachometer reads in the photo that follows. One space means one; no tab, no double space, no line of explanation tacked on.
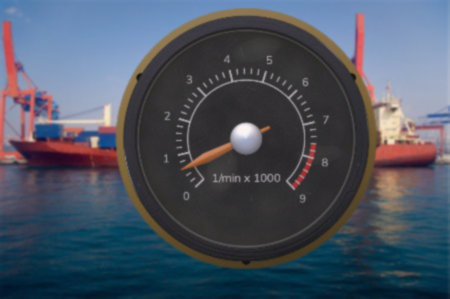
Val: 600 rpm
